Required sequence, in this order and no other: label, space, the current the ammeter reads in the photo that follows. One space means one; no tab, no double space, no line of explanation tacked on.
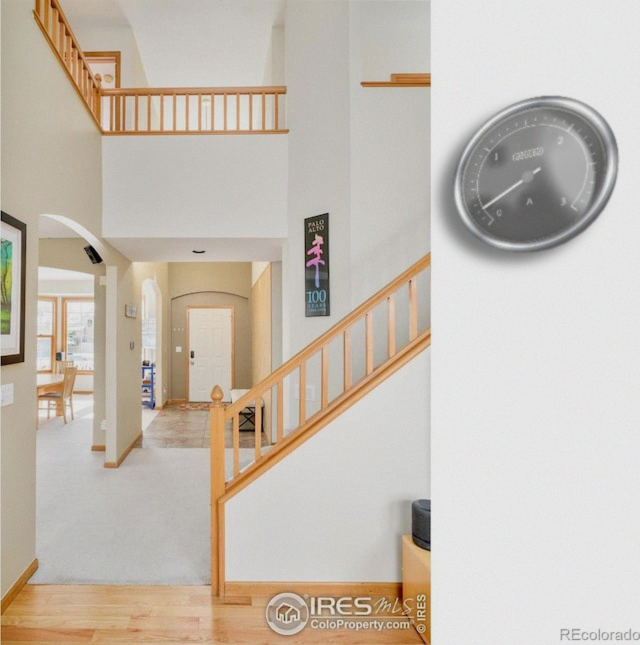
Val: 0.2 A
